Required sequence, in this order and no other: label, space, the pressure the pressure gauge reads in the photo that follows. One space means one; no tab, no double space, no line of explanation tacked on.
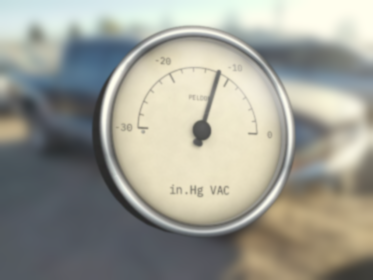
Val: -12 inHg
